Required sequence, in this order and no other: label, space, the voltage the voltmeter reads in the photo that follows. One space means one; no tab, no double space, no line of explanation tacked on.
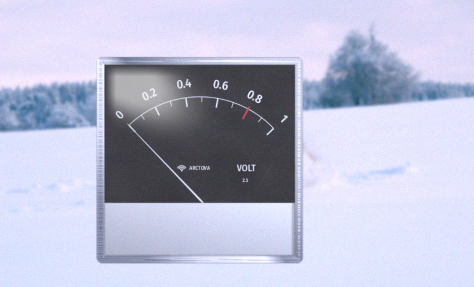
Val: 0 V
